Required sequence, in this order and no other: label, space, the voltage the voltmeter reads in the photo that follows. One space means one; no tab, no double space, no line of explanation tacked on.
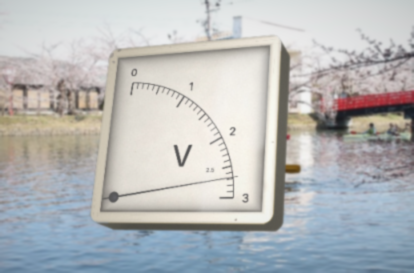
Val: 2.7 V
